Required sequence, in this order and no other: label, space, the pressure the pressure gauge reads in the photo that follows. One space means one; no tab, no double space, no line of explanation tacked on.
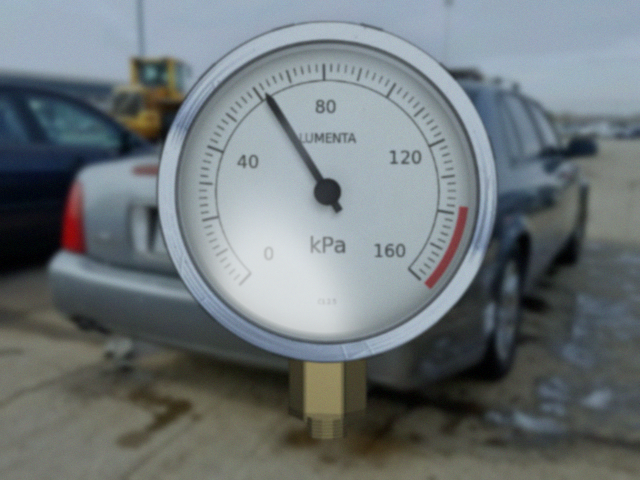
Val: 62 kPa
